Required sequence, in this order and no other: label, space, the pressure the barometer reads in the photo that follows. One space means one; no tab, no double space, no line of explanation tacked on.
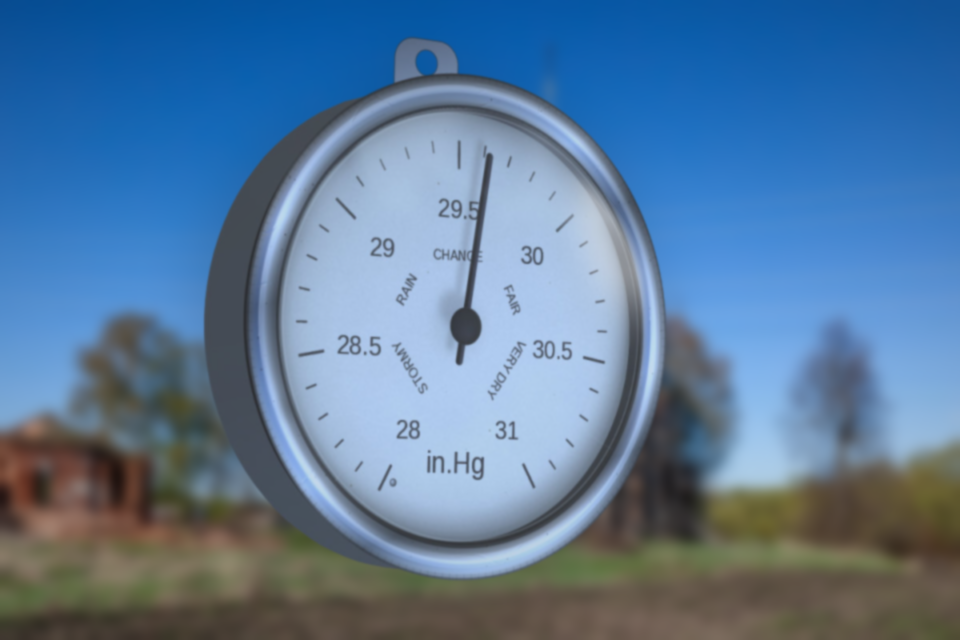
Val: 29.6 inHg
